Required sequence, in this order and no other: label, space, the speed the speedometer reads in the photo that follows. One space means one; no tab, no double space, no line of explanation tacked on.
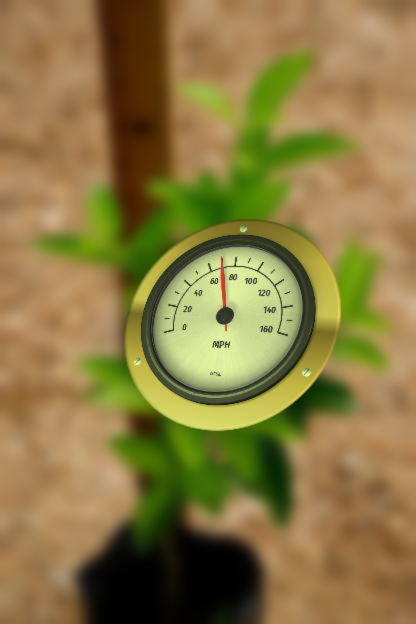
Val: 70 mph
